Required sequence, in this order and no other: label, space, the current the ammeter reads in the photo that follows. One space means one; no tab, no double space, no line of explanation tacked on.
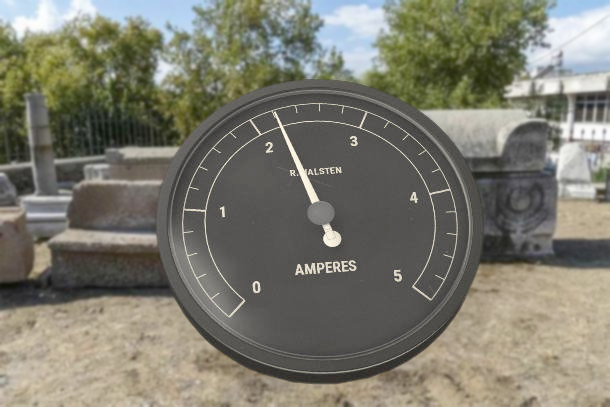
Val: 2.2 A
